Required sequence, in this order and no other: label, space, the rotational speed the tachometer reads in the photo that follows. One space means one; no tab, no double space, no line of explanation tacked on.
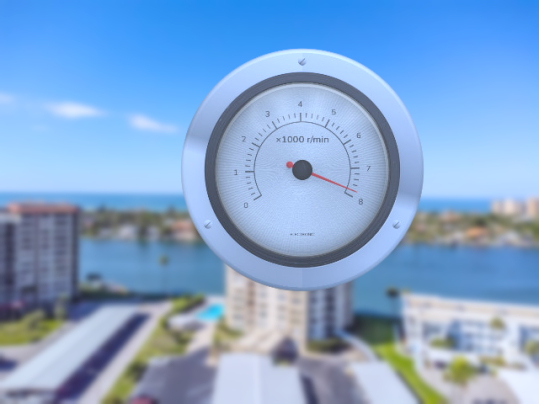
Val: 7800 rpm
